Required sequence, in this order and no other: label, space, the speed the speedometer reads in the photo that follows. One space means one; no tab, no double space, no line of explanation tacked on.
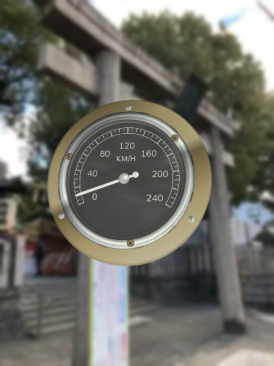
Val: 10 km/h
